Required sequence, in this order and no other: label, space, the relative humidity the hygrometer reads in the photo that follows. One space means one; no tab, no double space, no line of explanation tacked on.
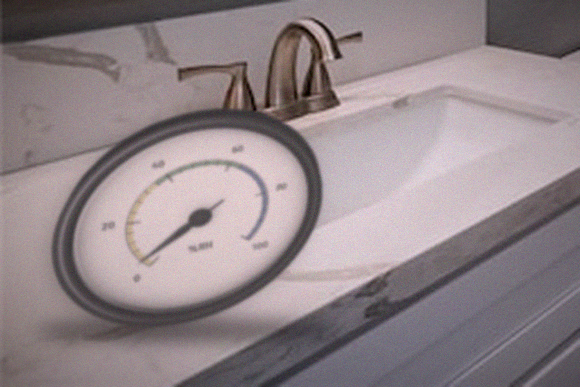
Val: 4 %
